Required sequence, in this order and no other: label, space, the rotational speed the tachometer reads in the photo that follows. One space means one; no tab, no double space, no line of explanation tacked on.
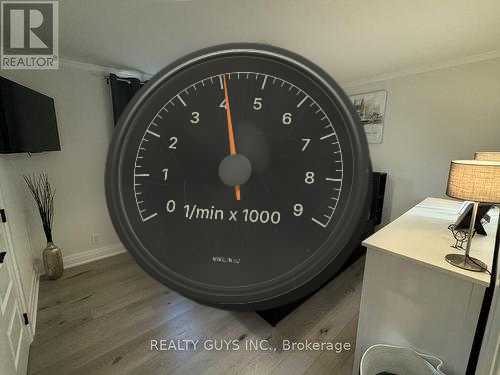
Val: 4100 rpm
